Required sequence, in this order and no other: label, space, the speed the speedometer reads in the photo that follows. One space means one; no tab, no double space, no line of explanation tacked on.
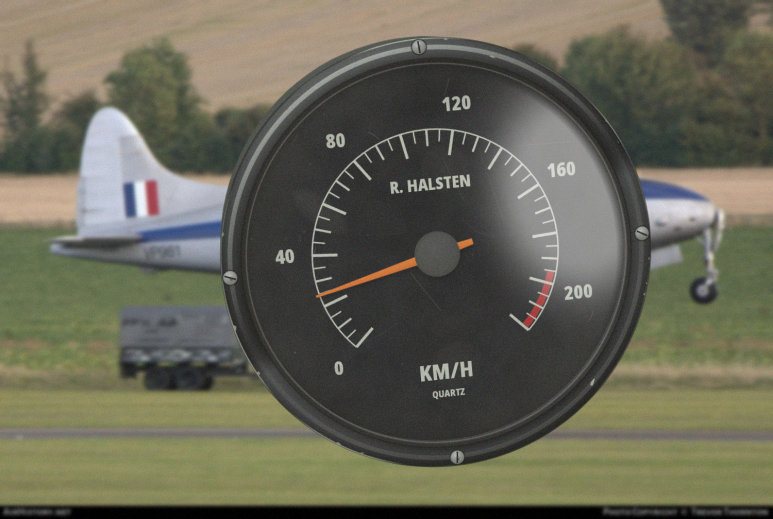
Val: 25 km/h
